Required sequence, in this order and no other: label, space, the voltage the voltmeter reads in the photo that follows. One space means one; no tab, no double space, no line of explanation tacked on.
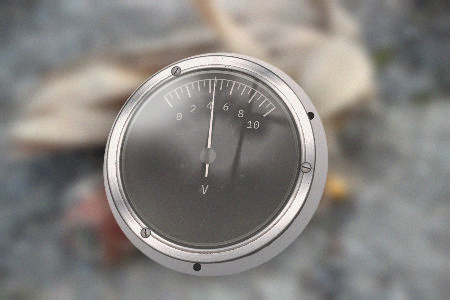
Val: 4.5 V
